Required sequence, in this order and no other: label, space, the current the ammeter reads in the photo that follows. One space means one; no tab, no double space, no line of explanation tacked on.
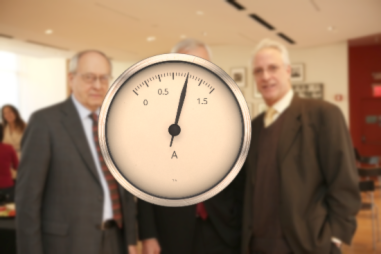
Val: 1 A
